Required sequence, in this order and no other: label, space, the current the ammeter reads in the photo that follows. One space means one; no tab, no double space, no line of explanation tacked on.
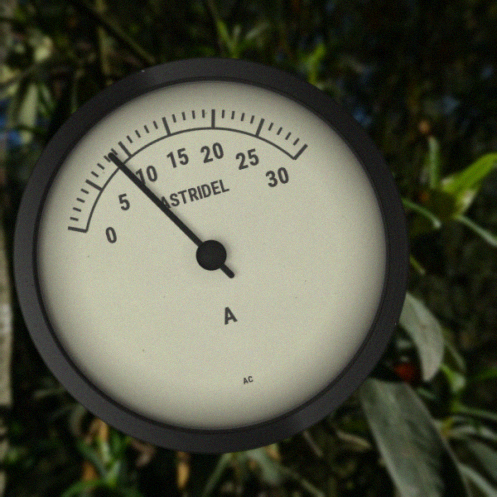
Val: 8.5 A
